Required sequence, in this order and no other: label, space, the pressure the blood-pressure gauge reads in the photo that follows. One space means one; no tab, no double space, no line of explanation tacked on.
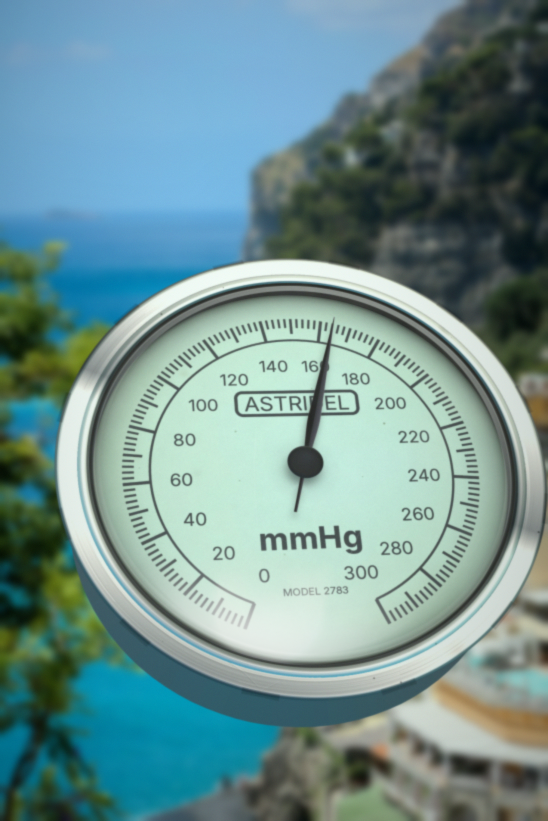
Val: 164 mmHg
